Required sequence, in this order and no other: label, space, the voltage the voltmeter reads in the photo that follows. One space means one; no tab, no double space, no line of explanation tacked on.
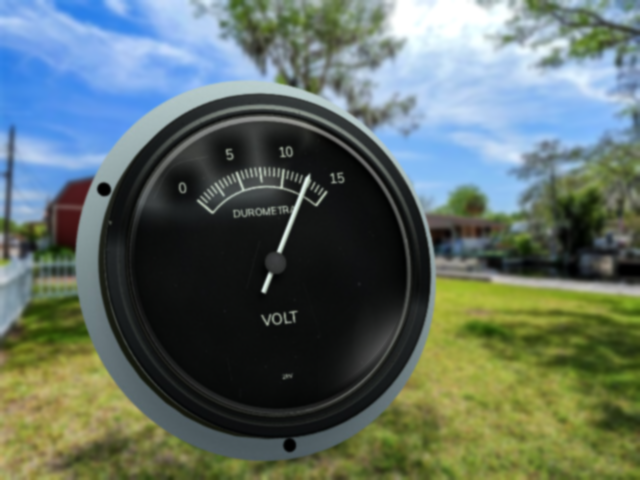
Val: 12.5 V
